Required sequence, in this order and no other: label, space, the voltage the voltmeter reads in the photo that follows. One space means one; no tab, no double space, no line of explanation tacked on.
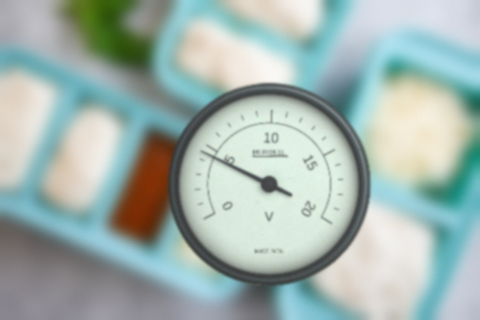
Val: 4.5 V
